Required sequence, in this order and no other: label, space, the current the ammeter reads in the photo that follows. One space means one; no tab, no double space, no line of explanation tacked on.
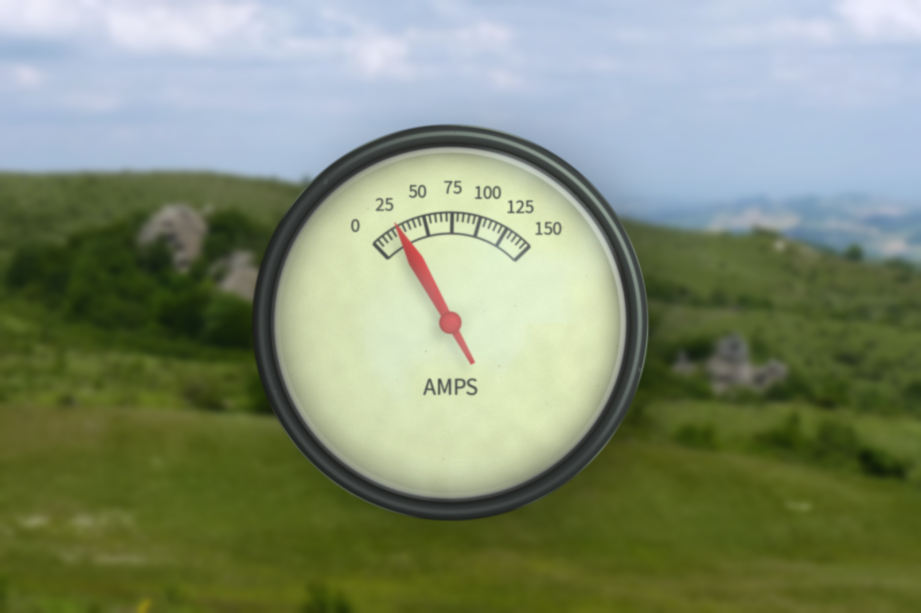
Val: 25 A
